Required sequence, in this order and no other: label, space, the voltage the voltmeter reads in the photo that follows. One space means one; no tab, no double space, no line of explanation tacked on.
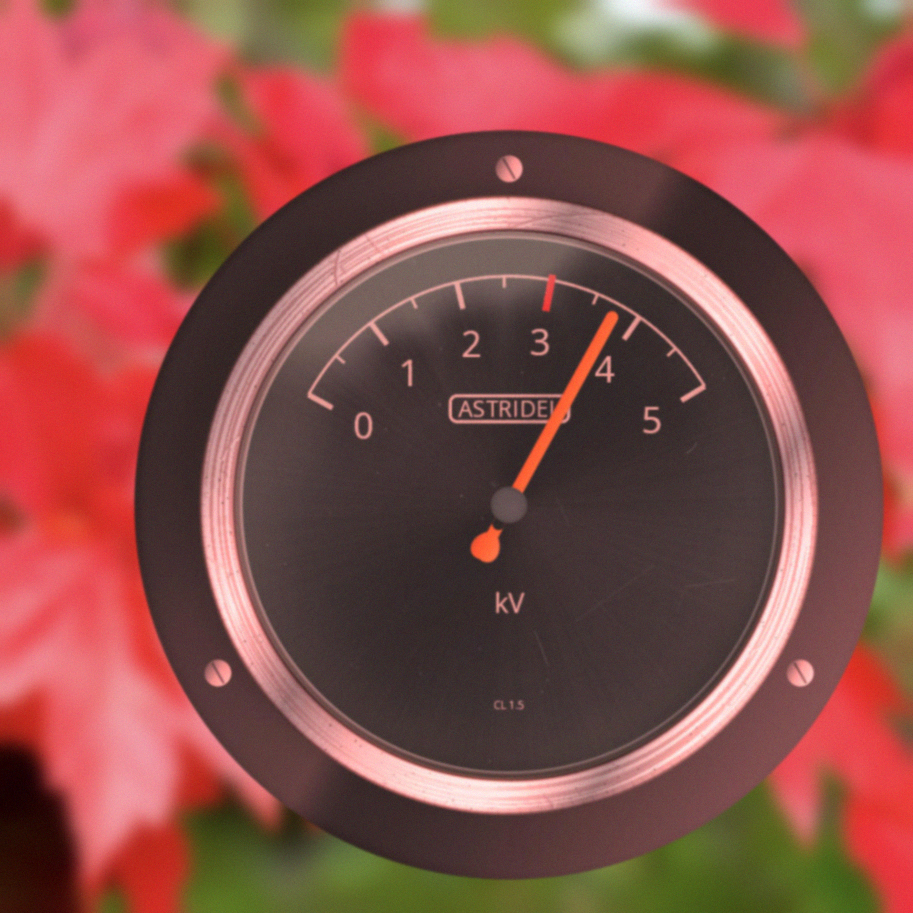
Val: 3.75 kV
